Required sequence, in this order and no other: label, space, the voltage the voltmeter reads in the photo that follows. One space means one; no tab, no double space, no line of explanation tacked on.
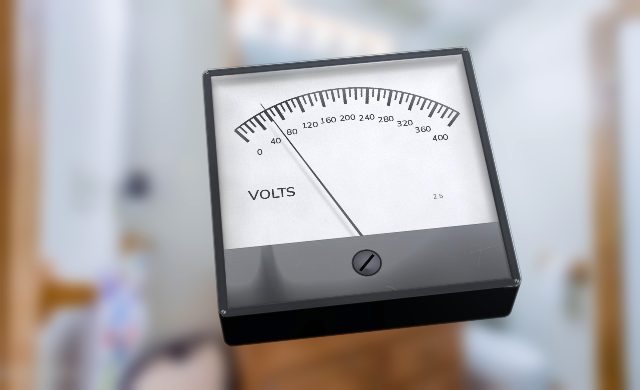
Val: 60 V
